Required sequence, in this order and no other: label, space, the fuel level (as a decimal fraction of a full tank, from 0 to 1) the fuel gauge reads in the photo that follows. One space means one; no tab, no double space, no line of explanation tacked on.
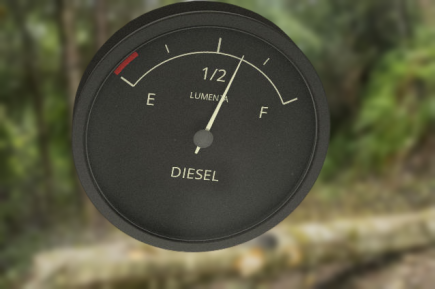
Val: 0.625
